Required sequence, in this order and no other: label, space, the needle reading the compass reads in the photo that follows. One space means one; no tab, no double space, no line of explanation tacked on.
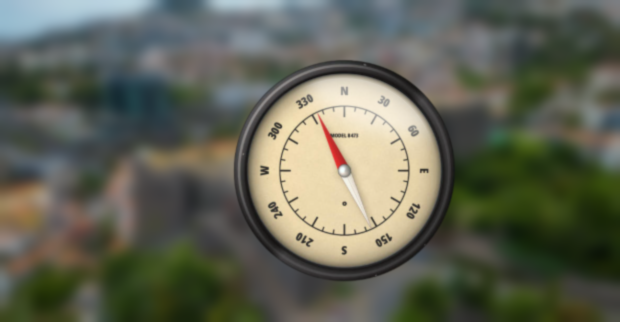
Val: 335 °
